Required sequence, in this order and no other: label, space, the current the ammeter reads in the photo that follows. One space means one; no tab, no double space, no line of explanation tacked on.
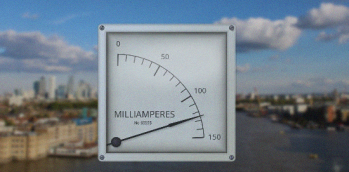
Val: 125 mA
